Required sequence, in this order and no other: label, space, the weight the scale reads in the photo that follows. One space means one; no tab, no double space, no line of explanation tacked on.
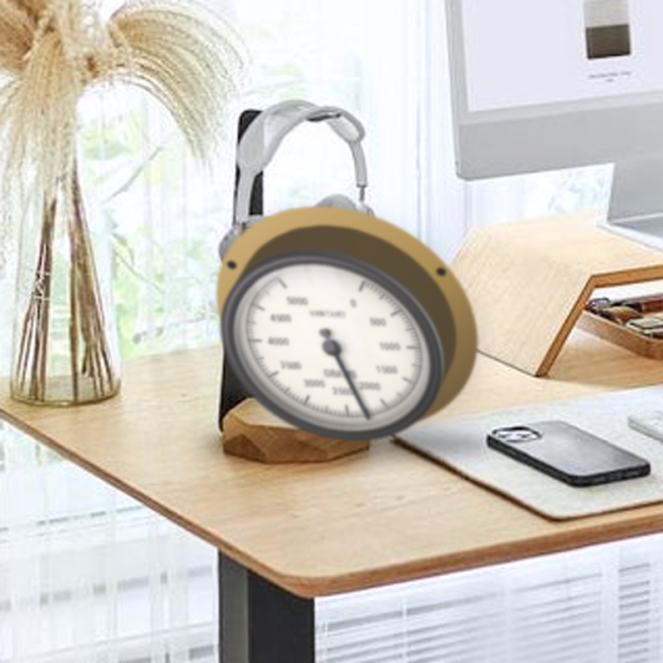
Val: 2250 g
